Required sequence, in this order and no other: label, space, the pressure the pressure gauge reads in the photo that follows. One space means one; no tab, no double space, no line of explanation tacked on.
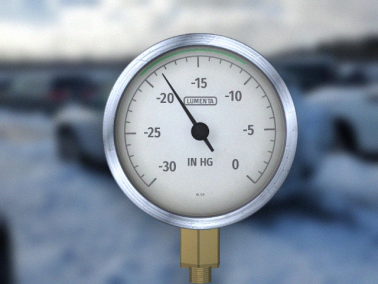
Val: -18.5 inHg
